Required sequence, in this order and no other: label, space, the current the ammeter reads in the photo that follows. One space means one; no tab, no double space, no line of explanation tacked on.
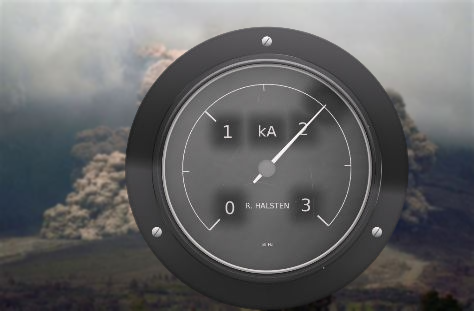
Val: 2 kA
